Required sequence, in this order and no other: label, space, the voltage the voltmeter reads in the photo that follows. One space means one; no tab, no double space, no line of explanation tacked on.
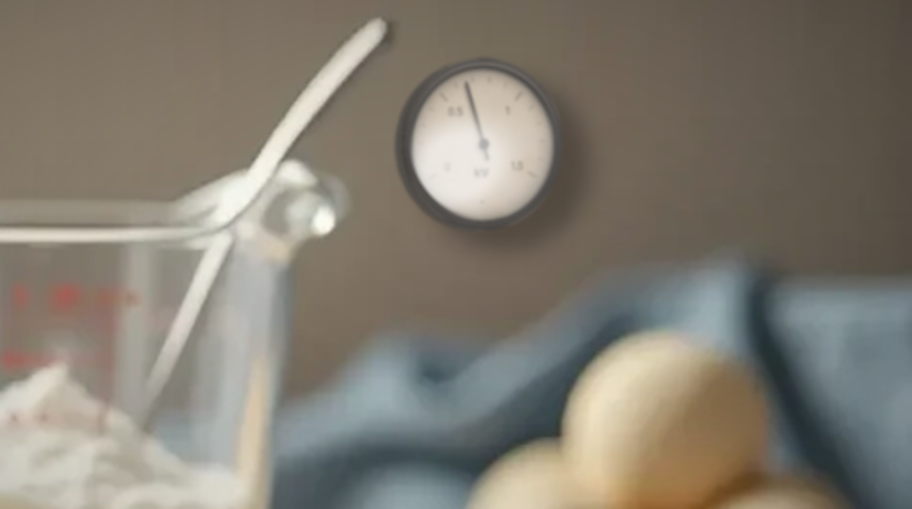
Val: 0.65 kV
